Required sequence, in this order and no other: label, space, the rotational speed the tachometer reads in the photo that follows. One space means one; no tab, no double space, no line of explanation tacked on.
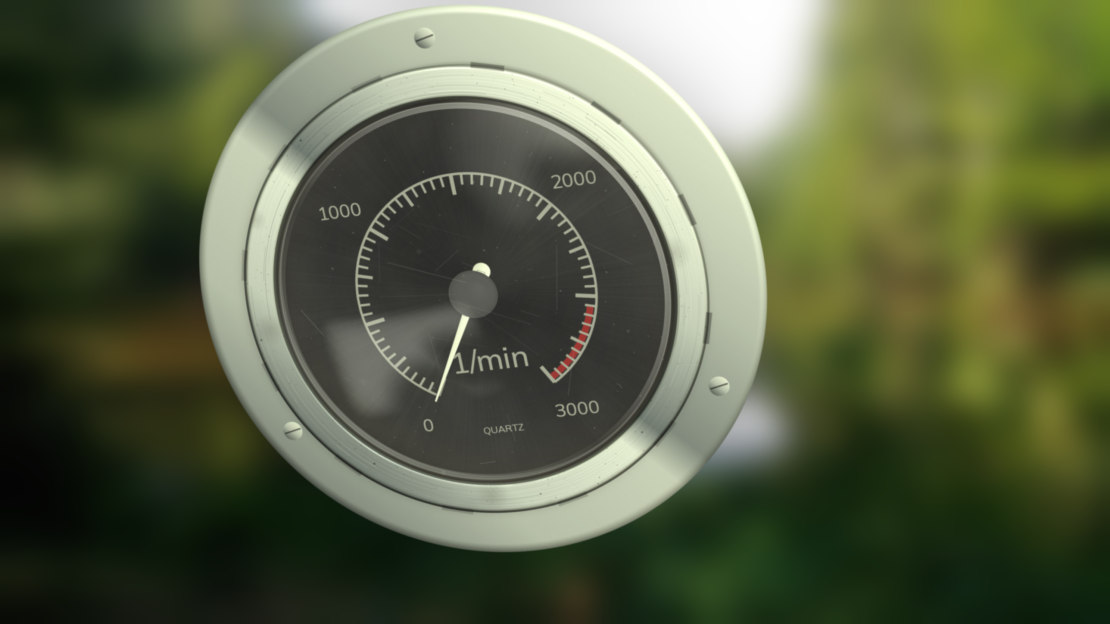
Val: 0 rpm
